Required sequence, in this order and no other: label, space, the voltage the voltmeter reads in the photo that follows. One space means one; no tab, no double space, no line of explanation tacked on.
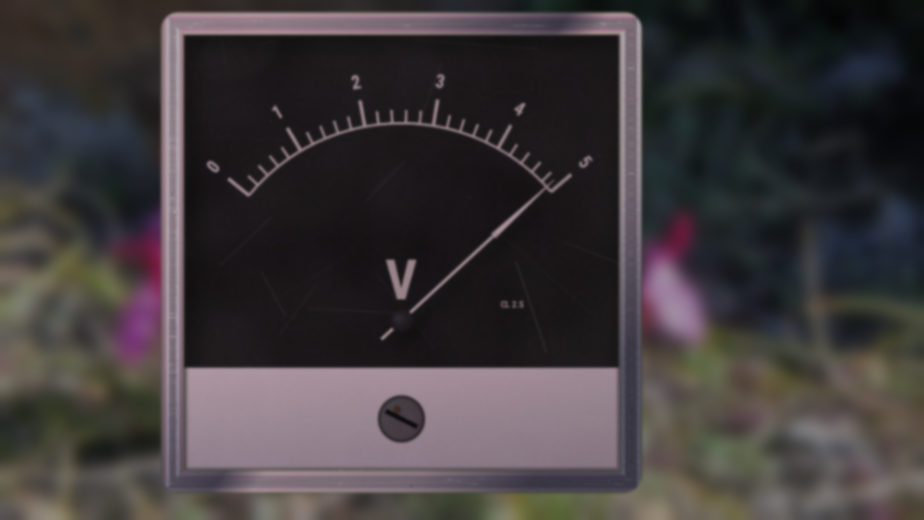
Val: 4.9 V
